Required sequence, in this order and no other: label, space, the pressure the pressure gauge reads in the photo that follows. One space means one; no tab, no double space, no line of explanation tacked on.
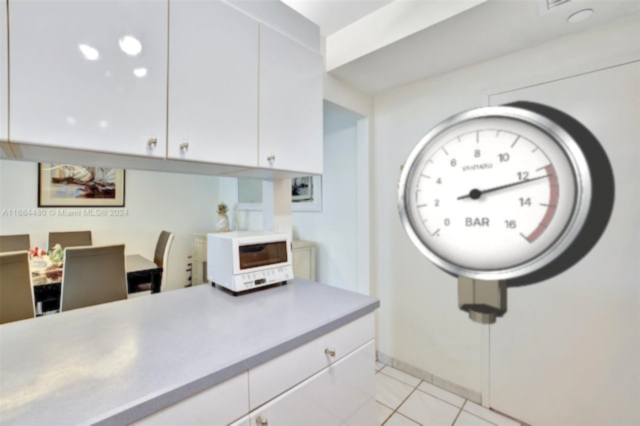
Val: 12.5 bar
